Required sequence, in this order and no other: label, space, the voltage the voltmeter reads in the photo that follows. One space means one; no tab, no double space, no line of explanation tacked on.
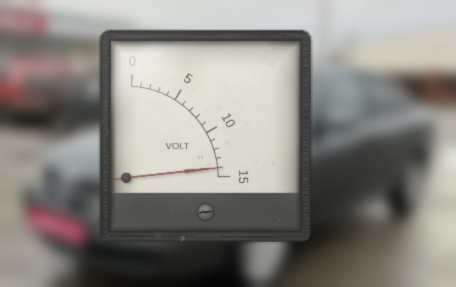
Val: 14 V
